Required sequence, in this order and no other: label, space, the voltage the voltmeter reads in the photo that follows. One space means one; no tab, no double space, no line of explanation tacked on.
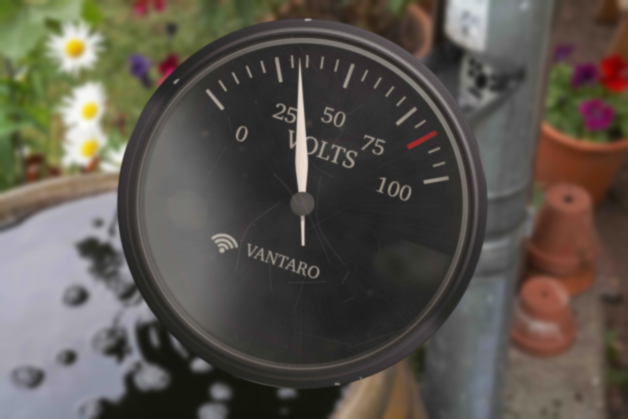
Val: 32.5 V
